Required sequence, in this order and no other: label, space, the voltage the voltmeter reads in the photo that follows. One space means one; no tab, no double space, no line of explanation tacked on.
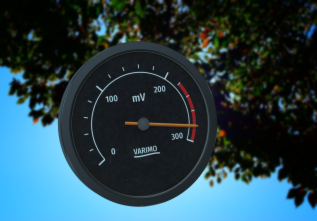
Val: 280 mV
